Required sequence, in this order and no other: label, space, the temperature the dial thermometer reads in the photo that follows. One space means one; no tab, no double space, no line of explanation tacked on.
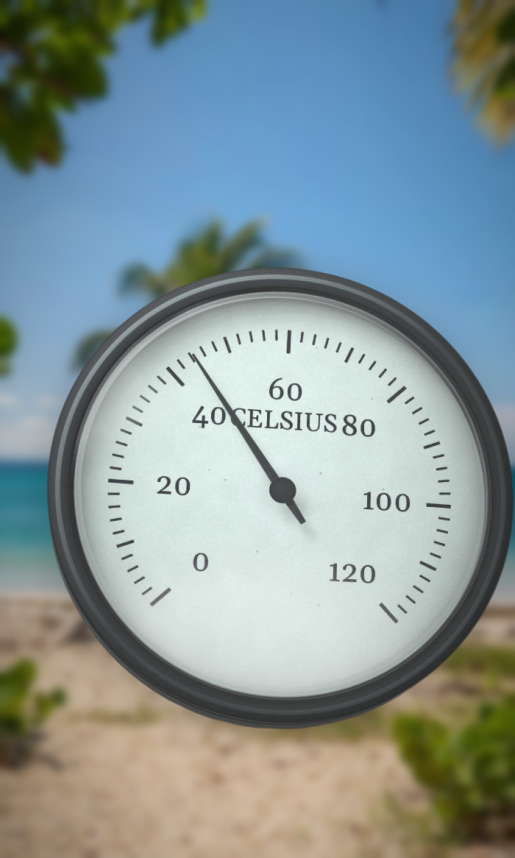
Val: 44 °C
